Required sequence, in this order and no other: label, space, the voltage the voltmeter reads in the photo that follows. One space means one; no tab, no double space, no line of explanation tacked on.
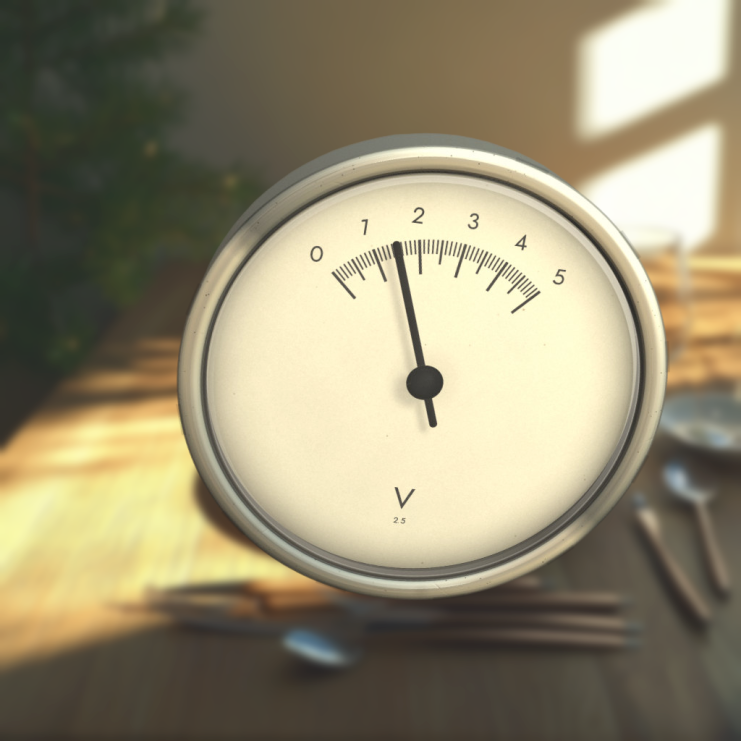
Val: 1.5 V
